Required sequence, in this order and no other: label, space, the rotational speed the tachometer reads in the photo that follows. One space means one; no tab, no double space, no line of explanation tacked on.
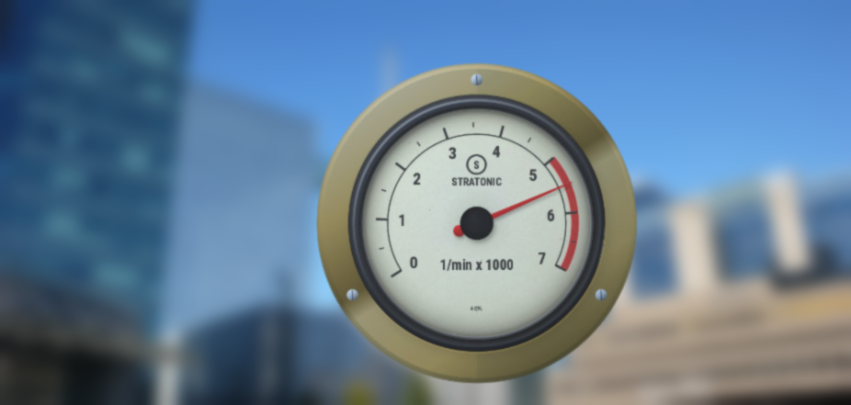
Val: 5500 rpm
